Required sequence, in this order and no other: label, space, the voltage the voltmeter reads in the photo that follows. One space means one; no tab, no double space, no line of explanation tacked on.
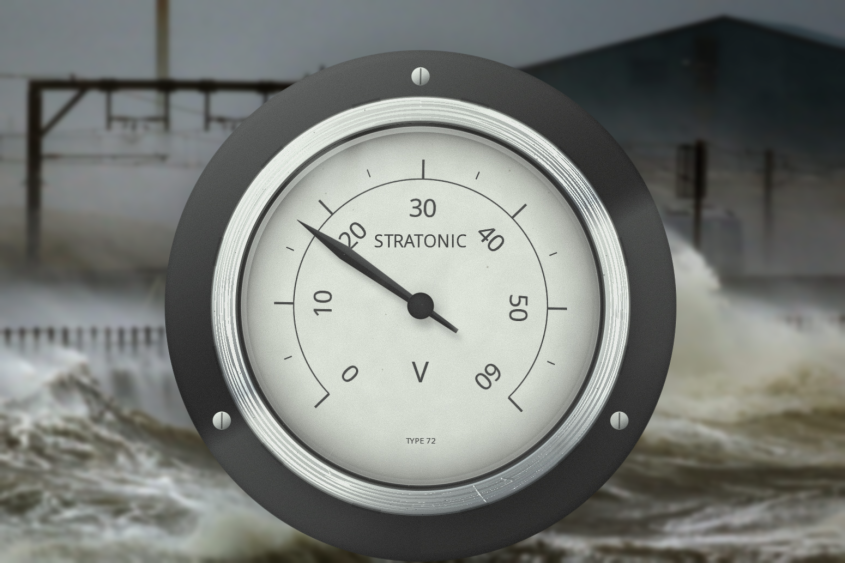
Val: 17.5 V
